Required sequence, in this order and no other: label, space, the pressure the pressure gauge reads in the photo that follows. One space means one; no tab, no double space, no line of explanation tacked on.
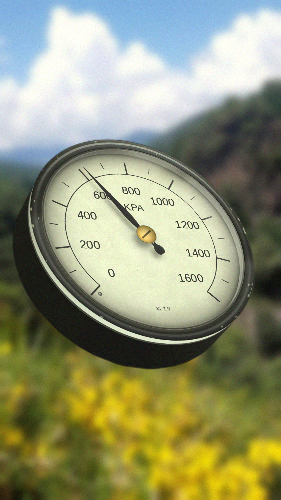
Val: 600 kPa
